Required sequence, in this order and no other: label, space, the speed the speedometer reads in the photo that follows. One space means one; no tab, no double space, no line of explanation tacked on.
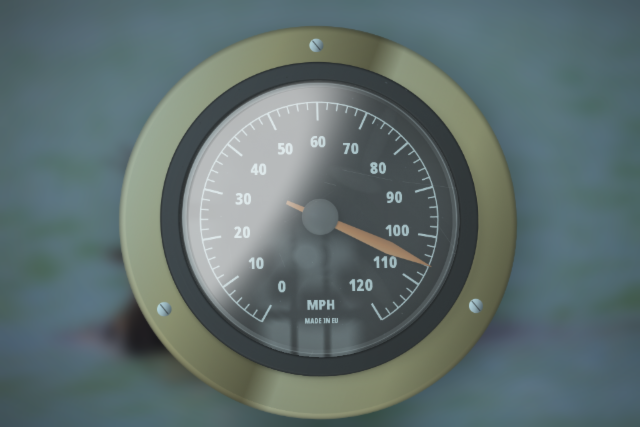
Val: 106 mph
